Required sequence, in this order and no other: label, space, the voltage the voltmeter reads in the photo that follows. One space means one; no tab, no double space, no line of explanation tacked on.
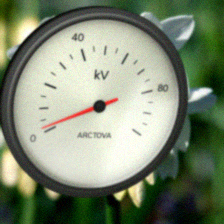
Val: 2.5 kV
